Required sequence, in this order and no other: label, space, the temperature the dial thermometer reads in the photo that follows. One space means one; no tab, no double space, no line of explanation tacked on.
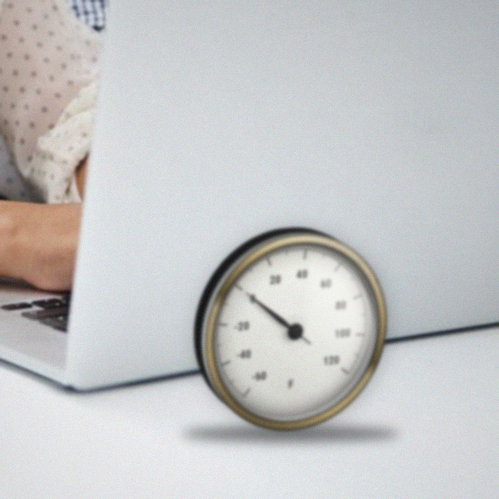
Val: 0 °F
